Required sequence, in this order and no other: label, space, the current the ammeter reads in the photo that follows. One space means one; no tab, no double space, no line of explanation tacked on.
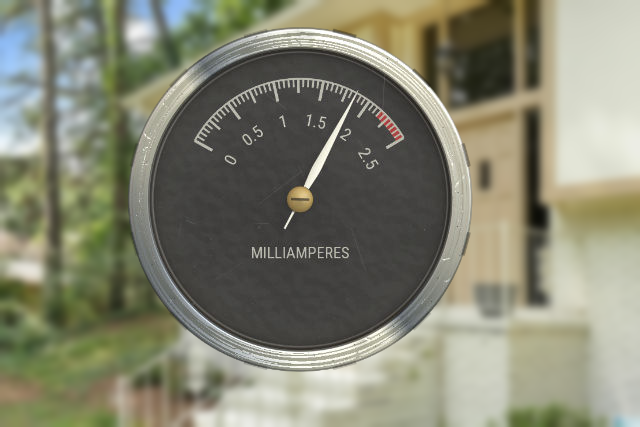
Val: 1.85 mA
